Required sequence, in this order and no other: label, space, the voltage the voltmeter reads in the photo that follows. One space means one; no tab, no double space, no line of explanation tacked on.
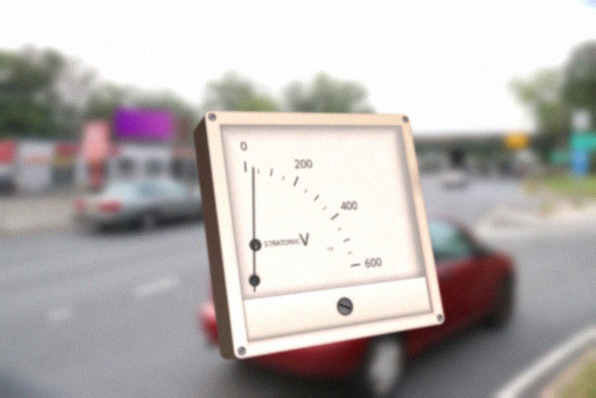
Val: 25 V
